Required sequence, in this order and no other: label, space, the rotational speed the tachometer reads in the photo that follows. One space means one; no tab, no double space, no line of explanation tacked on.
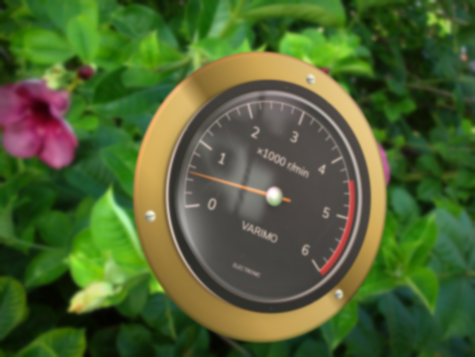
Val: 500 rpm
